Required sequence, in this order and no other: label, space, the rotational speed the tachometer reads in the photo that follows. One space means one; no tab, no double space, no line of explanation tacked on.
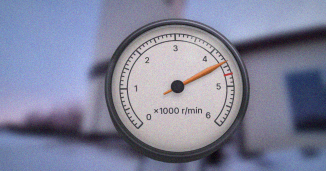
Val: 4400 rpm
